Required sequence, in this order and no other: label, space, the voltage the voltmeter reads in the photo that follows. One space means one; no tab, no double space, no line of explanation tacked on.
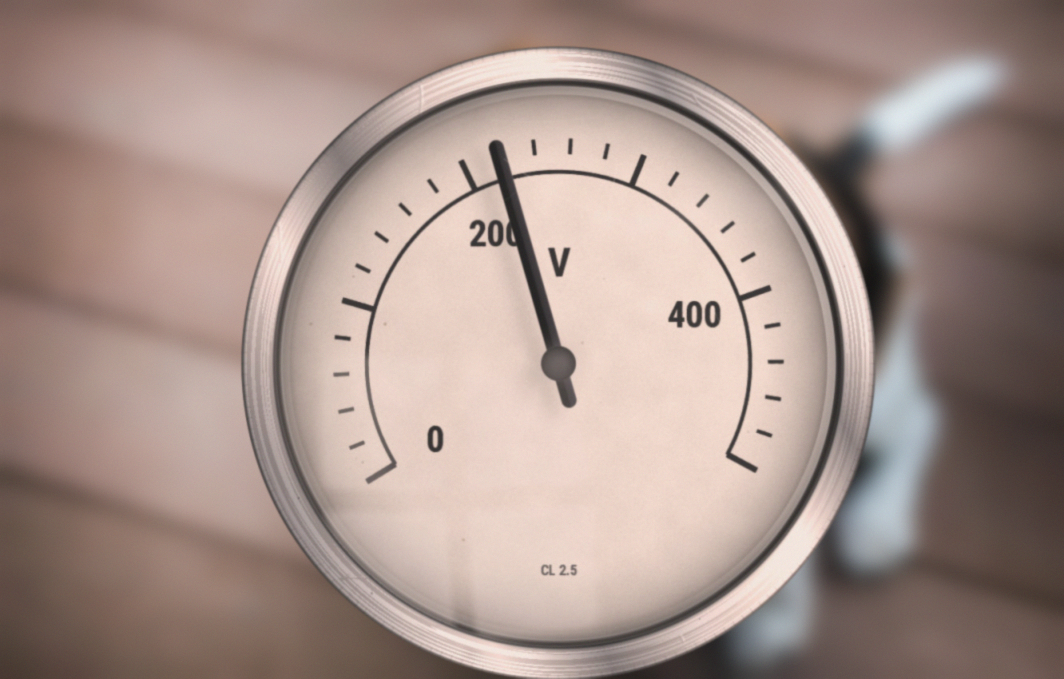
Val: 220 V
